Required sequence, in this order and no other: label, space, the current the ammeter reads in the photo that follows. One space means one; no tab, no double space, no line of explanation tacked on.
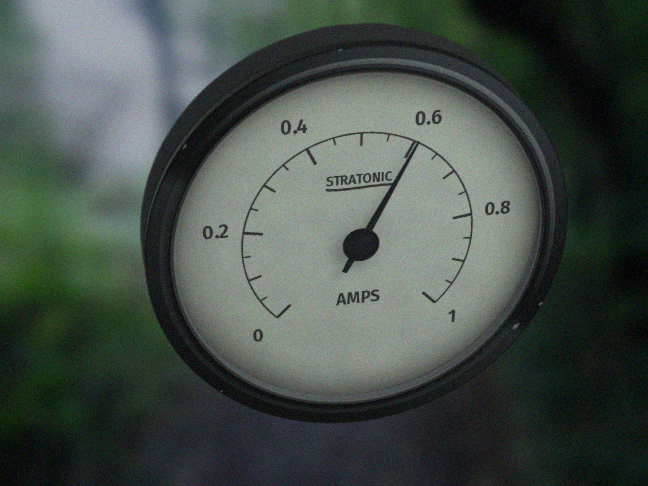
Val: 0.6 A
